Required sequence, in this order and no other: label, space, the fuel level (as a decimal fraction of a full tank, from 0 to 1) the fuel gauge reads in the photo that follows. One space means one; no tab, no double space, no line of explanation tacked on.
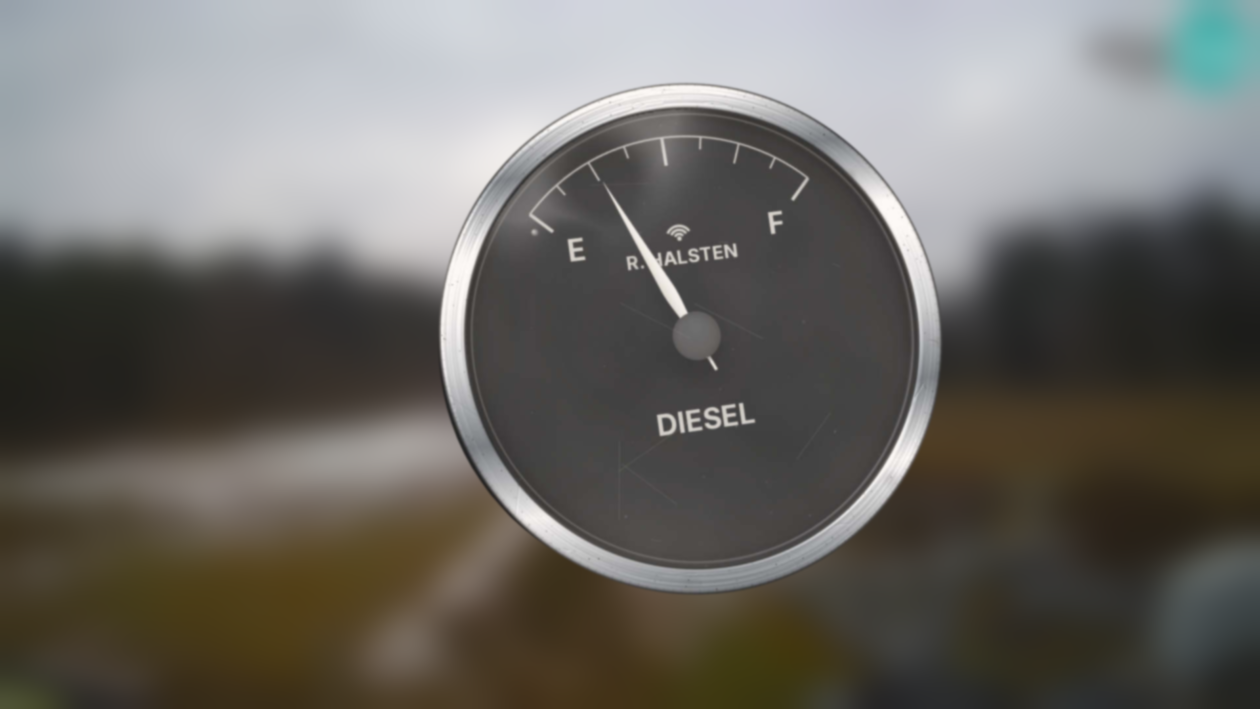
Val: 0.25
